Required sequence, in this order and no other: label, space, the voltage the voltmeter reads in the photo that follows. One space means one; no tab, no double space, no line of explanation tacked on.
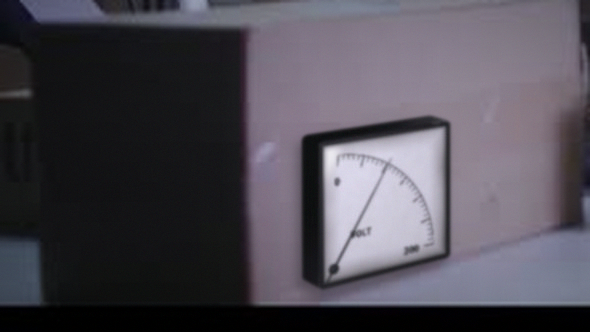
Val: 100 V
